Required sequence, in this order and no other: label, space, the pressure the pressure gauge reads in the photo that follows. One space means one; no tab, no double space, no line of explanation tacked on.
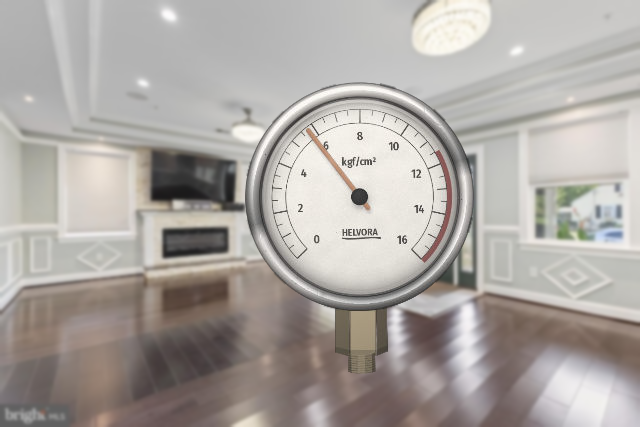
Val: 5.75 kg/cm²
